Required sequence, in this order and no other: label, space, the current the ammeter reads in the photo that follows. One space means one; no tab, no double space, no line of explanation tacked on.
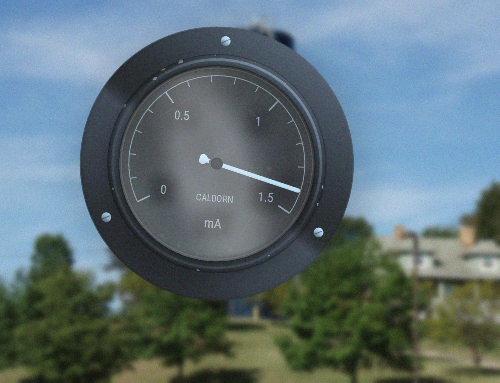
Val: 1.4 mA
